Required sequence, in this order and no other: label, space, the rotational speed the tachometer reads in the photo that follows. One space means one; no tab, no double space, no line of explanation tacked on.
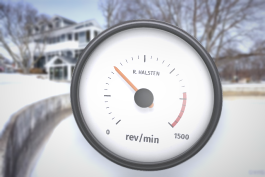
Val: 500 rpm
